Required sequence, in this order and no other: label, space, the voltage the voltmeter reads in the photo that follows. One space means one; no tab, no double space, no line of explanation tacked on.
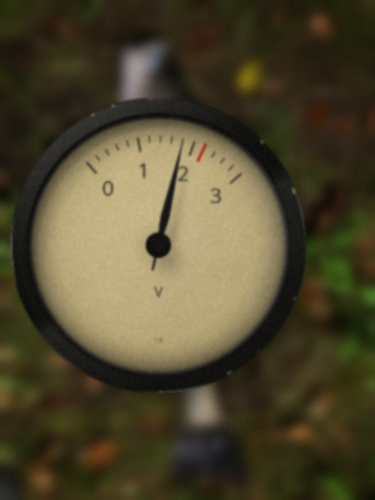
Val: 1.8 V
